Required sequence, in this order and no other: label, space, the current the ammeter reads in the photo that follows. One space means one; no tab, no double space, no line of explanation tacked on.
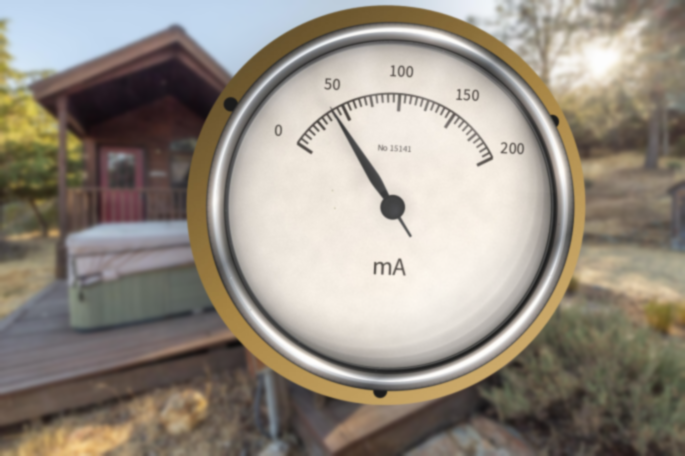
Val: 40 mA
